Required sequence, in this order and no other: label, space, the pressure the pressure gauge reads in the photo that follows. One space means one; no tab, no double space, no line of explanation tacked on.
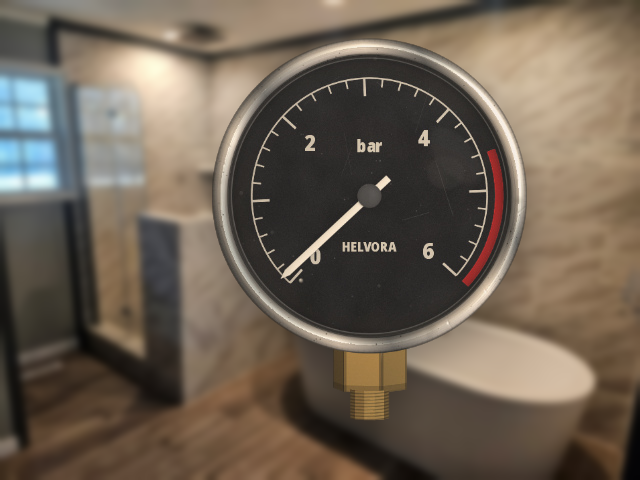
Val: 0.1 bar
